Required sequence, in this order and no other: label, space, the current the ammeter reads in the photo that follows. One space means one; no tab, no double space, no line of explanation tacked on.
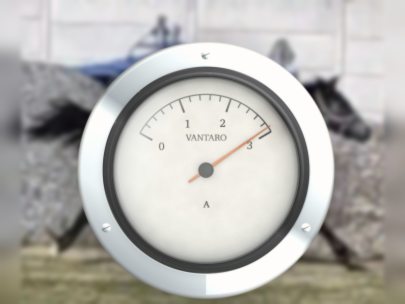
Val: 2.9 A
